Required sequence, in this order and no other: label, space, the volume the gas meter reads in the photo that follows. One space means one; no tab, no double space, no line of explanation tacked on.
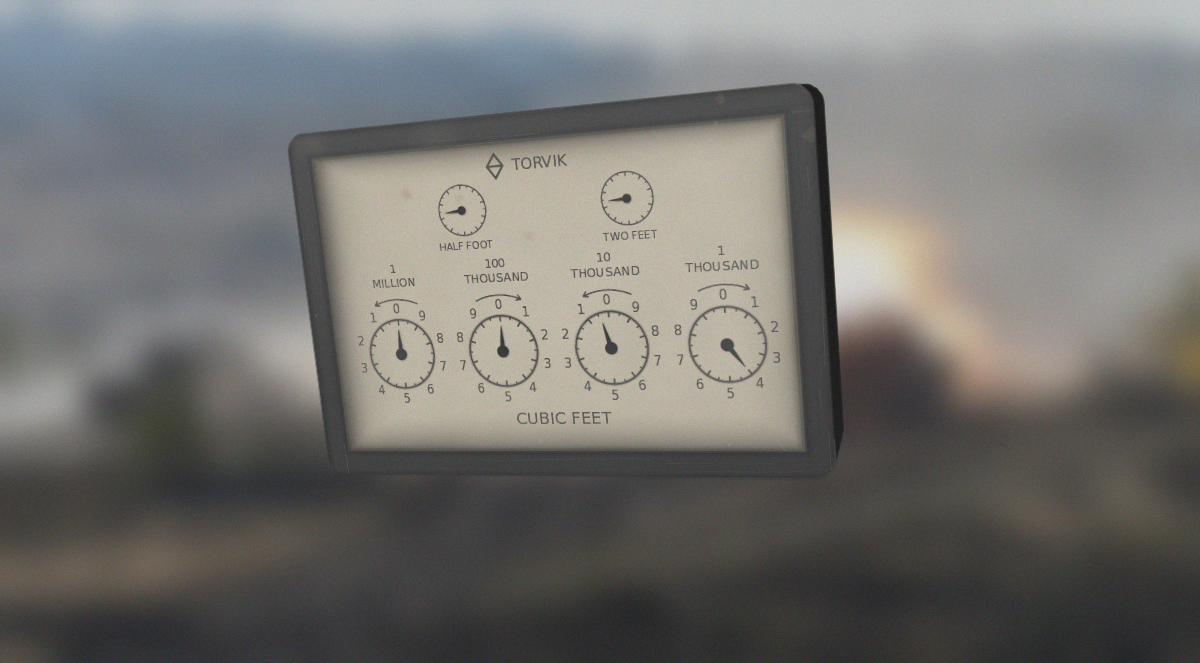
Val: 400 ft³
